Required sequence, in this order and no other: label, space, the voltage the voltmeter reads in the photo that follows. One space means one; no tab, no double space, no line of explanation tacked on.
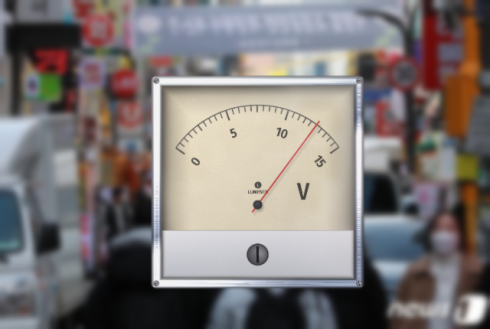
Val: 12.5 V
